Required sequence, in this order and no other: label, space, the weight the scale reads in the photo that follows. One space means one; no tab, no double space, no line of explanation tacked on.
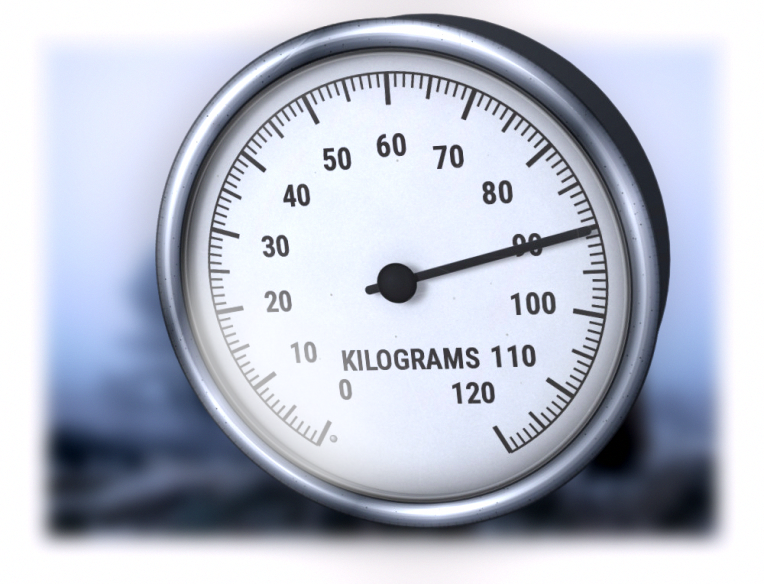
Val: 90 kg
